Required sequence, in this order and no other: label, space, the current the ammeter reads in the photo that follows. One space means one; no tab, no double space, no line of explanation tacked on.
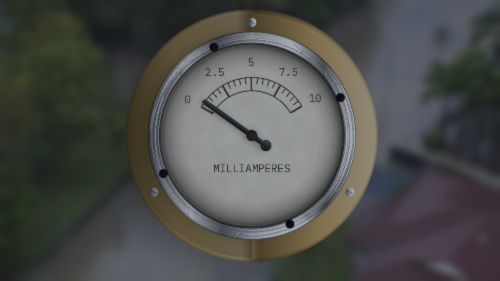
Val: 0.5 mA
